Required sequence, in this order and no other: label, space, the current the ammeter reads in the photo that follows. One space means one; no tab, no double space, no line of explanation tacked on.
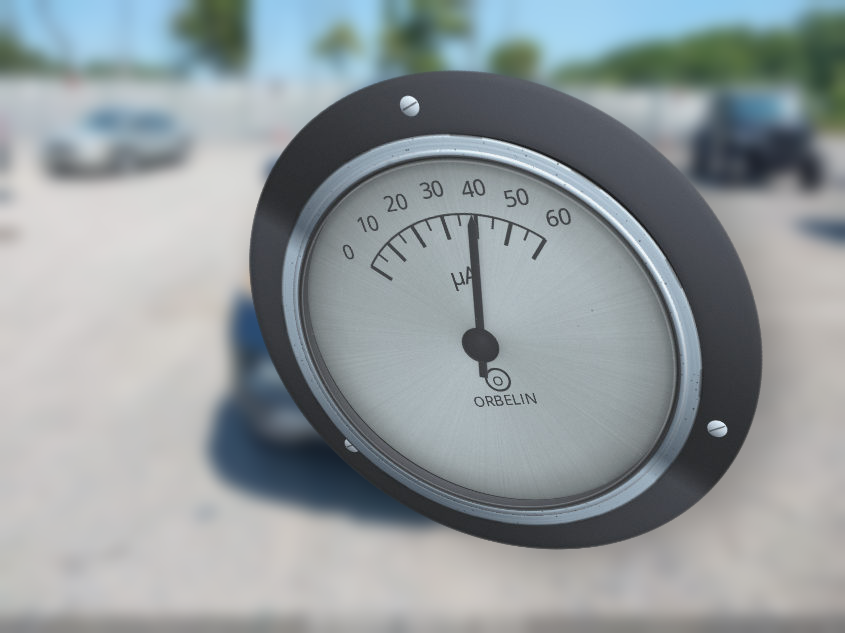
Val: 40 µA
